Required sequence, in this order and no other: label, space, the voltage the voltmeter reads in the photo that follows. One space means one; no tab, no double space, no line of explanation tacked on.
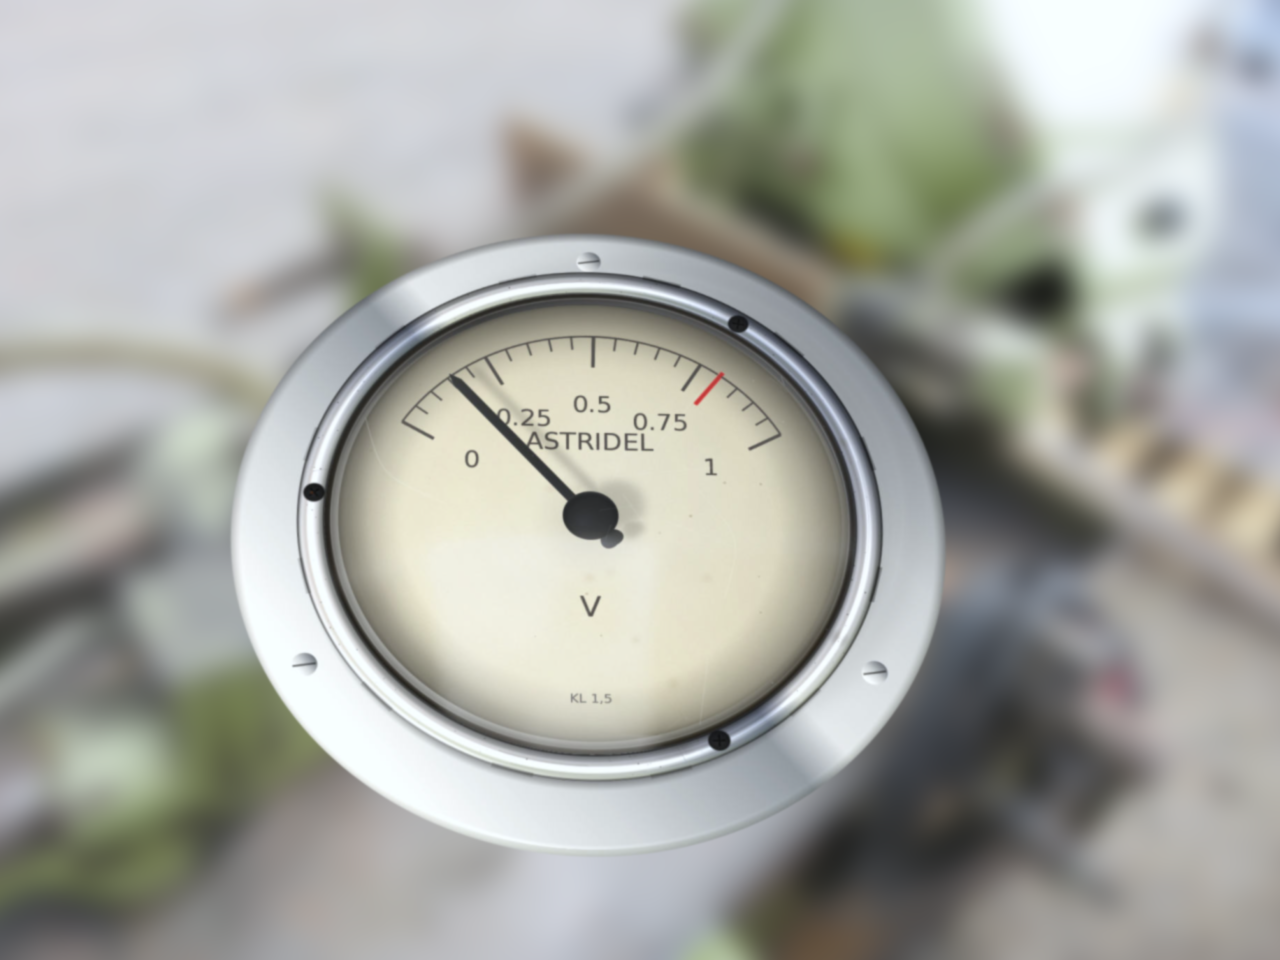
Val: 0.15 V
